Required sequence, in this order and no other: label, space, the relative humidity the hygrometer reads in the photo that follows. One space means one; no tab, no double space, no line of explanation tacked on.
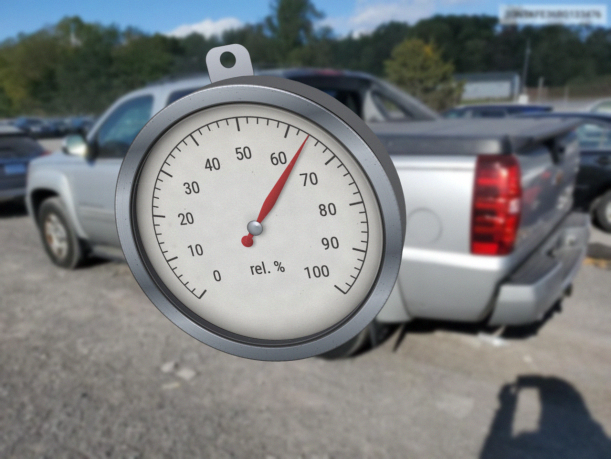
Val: 64 %
